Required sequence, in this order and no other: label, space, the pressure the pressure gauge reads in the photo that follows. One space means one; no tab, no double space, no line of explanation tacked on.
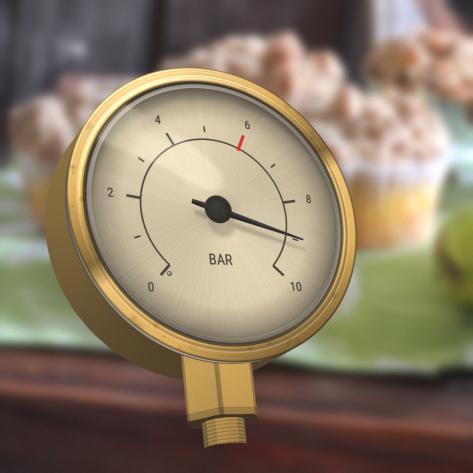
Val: 9 bar
